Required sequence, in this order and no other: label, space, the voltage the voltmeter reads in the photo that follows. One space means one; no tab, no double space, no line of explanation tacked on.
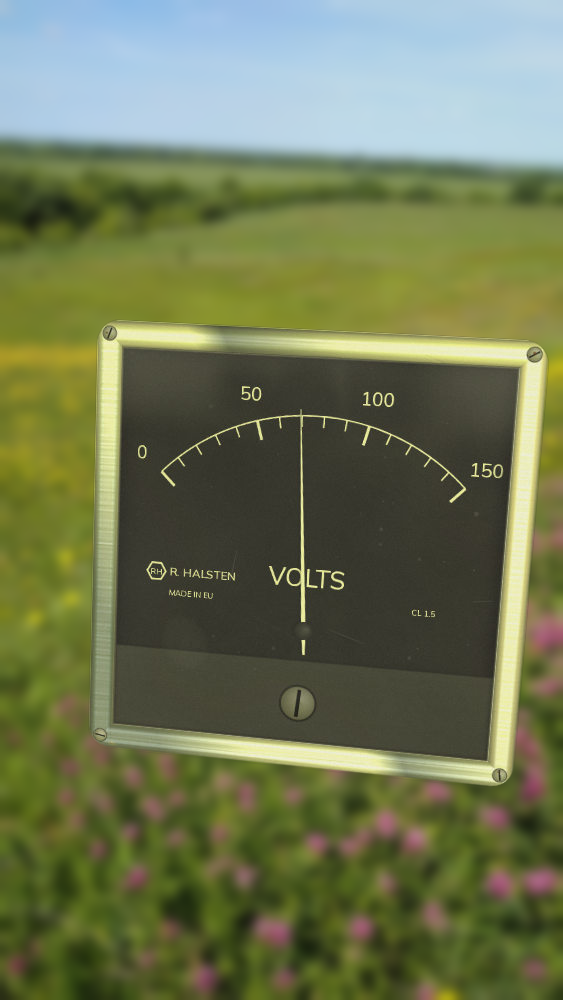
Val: 70 V
